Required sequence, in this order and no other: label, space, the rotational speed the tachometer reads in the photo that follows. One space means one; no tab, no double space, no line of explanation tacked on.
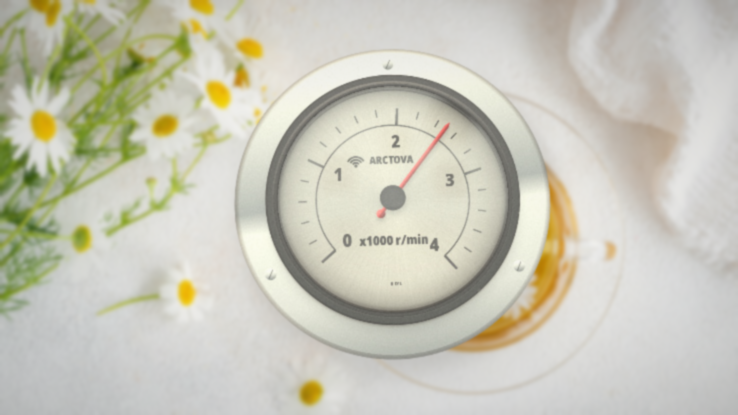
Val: 2500 rpm
